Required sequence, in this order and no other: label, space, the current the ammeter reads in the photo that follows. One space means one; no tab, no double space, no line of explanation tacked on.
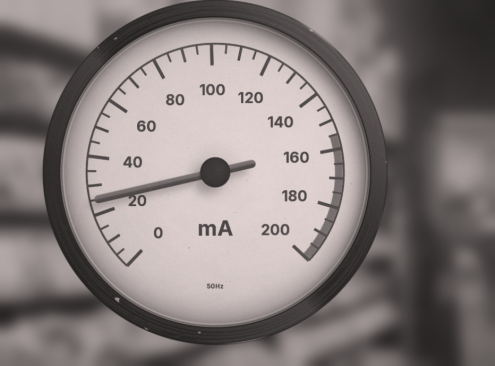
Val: 25 mA
